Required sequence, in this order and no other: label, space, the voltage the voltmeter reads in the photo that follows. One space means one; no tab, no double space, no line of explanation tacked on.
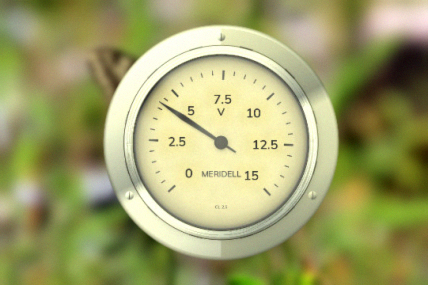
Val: 4.25 V
